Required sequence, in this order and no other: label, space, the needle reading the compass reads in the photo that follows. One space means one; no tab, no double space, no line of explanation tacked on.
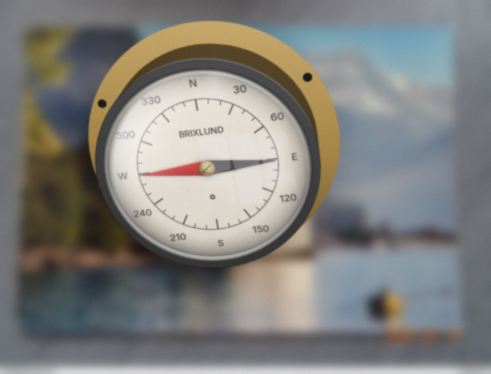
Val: 270 °
